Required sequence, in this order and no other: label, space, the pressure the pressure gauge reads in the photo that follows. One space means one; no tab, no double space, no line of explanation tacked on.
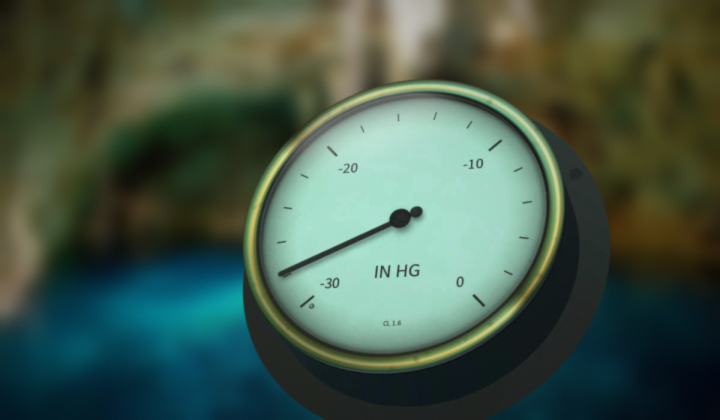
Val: -28 inHg
